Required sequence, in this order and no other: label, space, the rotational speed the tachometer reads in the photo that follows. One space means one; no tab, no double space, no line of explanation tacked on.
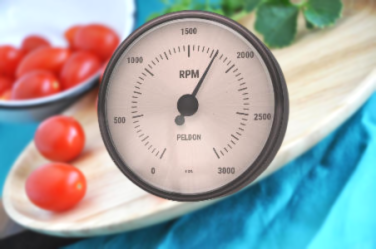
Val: 1800 rpm
